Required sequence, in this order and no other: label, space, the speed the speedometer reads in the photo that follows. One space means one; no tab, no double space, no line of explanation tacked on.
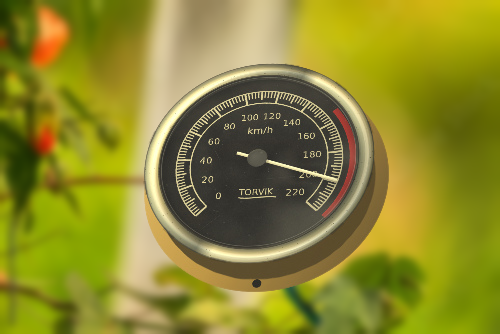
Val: 200 km/h
